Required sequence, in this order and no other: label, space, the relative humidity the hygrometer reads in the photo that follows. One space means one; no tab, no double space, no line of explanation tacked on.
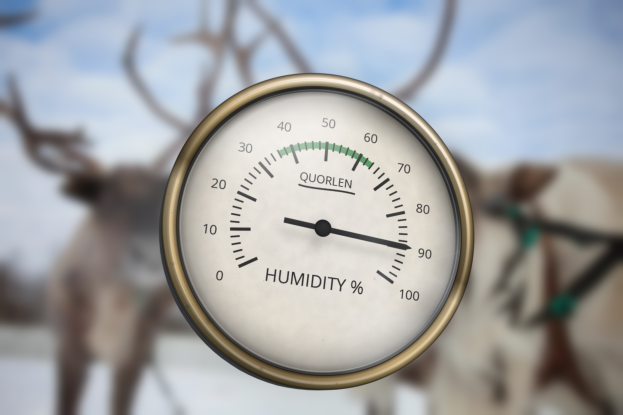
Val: 90 %
